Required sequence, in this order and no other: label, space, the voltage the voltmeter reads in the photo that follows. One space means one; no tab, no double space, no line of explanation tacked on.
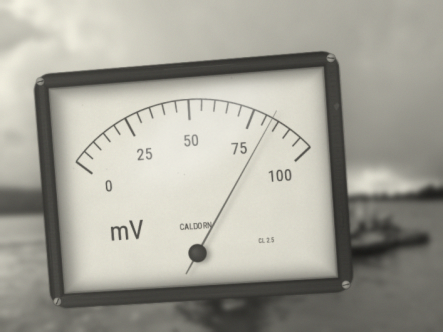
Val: 82.5 mV
